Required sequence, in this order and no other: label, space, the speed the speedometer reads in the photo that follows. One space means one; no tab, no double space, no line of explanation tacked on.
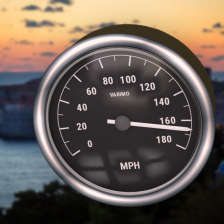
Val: 165 mph
